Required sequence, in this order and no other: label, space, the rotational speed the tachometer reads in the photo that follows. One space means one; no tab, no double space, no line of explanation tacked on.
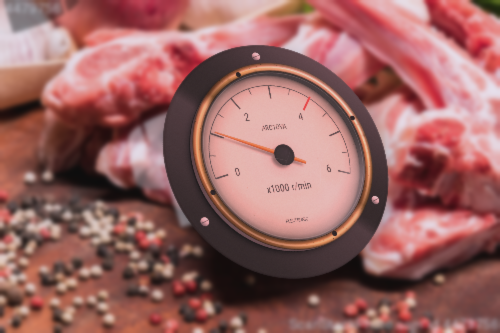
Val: 1000 rpm
